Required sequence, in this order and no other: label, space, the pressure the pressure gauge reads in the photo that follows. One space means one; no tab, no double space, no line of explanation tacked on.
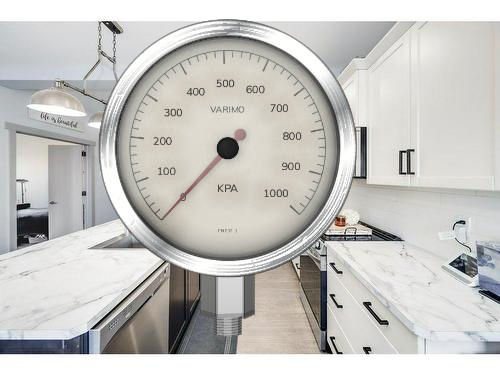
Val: 0 kPa
